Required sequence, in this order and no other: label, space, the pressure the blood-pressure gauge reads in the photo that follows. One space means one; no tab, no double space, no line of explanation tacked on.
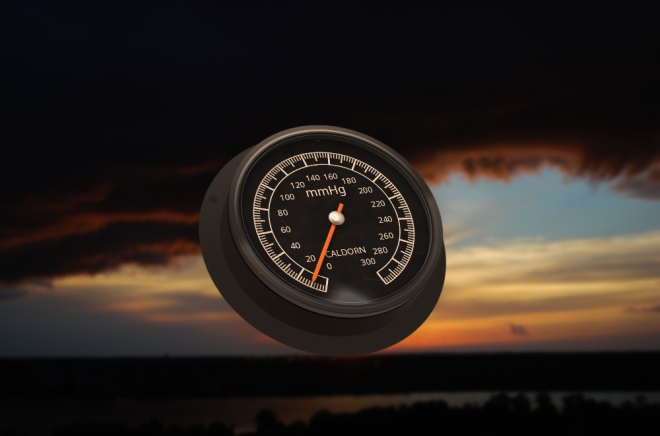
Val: 10 mmHg
